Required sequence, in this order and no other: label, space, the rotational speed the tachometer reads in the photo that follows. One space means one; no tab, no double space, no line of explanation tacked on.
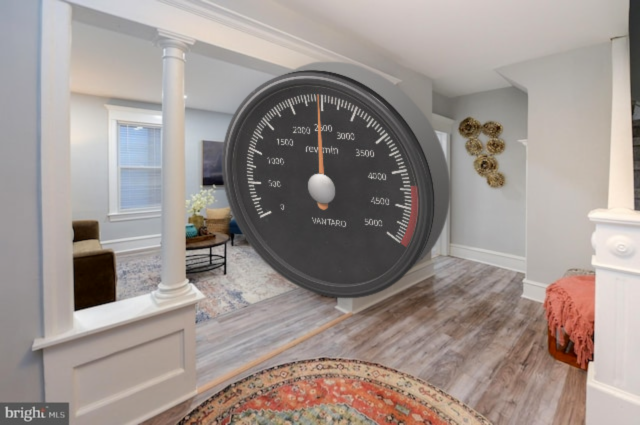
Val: 2500 rpm
